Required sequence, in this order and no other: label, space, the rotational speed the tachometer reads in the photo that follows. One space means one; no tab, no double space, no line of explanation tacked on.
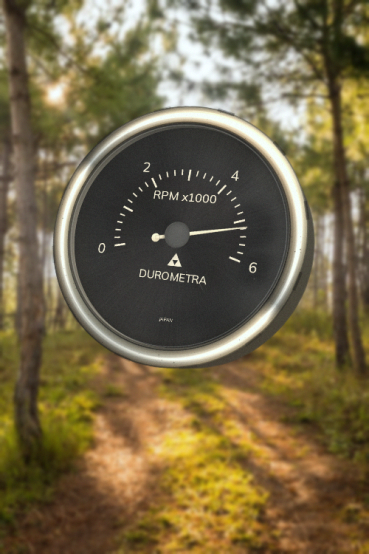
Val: 5200 rpm
